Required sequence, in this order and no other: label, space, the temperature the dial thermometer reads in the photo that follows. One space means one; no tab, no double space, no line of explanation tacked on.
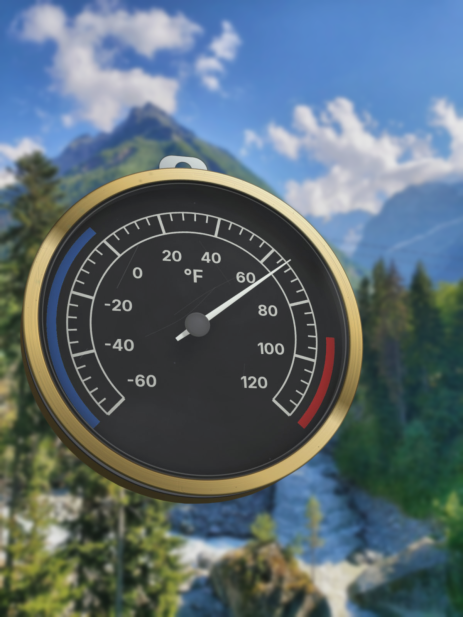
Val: 66 °F
